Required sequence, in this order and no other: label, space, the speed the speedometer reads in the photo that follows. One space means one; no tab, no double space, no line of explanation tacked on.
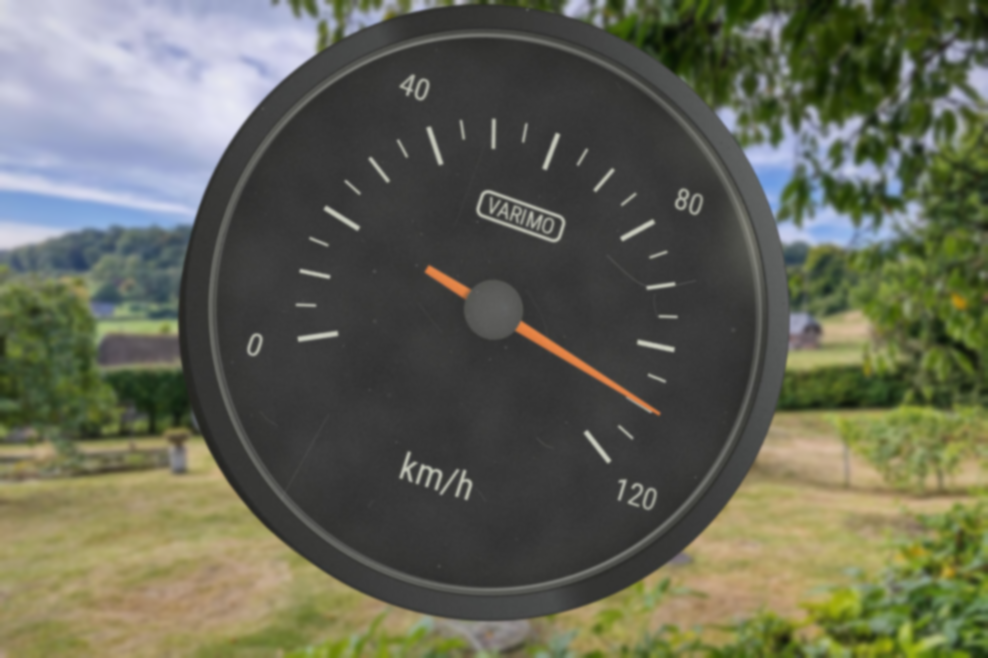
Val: 110 km/h
